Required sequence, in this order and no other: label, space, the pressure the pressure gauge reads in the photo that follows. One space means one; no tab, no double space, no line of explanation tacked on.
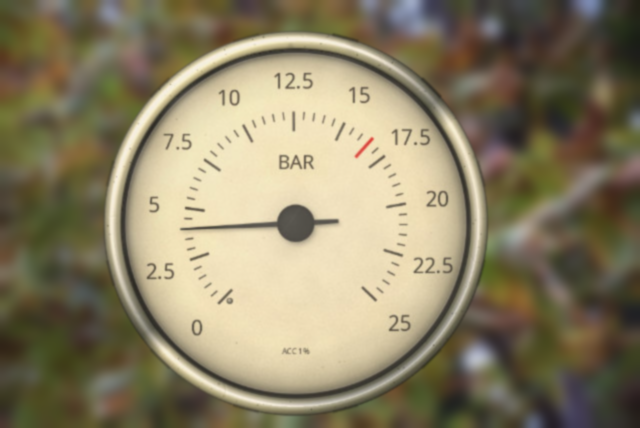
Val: 4 bar
